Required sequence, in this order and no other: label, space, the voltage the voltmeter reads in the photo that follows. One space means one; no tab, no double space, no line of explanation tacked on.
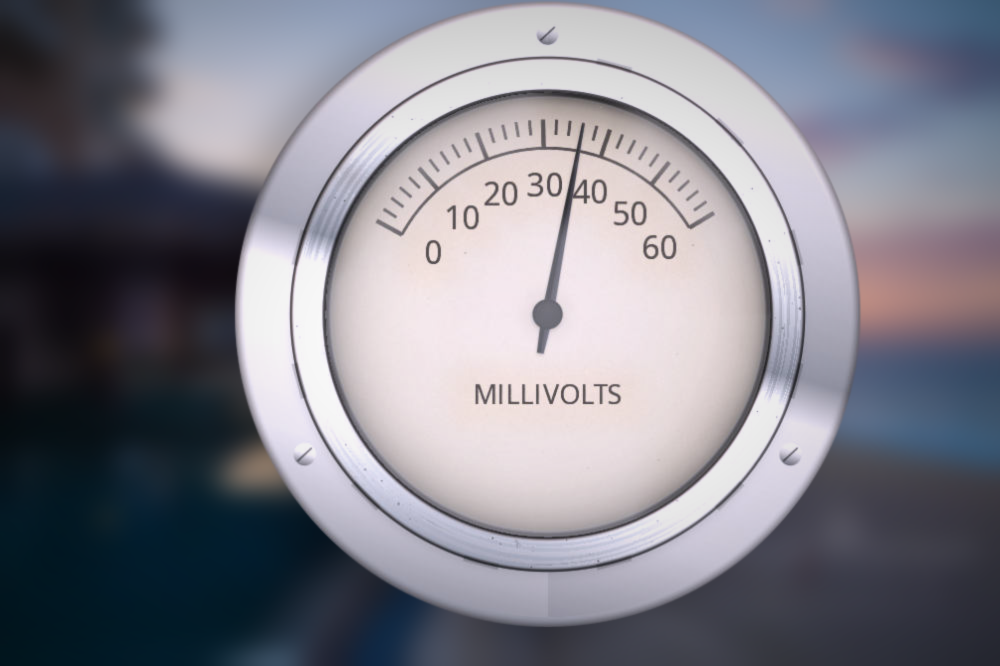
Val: 36 mV
